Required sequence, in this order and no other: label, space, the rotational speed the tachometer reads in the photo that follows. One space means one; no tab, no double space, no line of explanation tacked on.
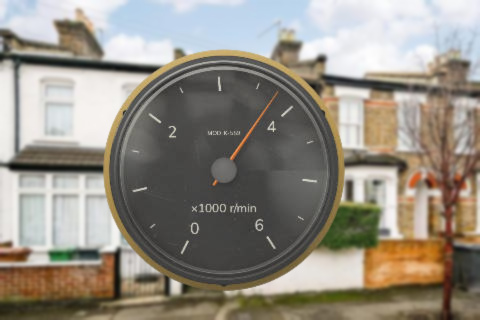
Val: 3750 rpm
